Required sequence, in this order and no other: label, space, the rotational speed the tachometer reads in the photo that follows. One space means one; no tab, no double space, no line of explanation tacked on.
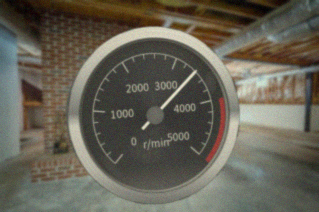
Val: 3400 rpm
